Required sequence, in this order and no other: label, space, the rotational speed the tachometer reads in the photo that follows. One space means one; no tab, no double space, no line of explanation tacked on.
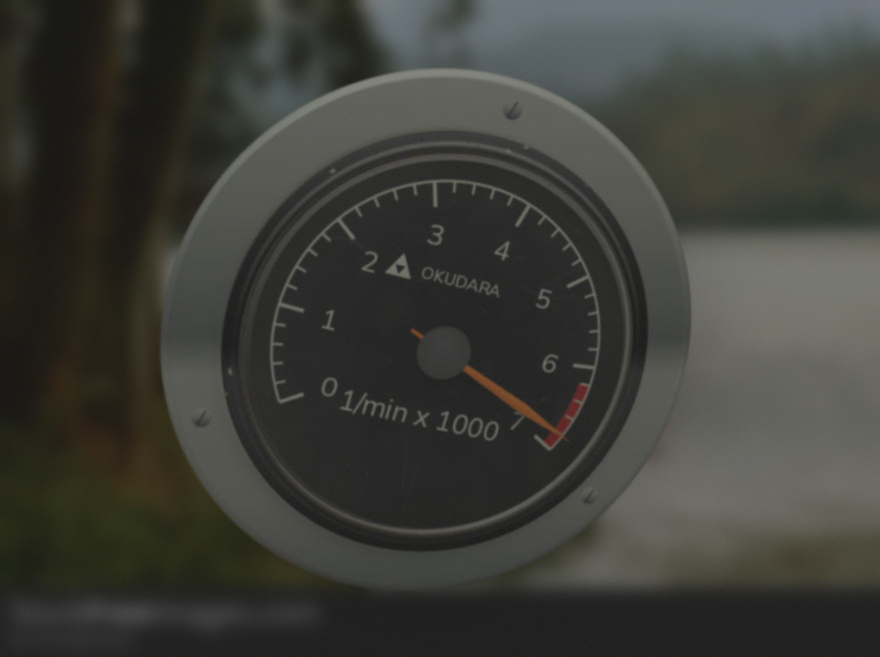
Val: 6800 rpm
